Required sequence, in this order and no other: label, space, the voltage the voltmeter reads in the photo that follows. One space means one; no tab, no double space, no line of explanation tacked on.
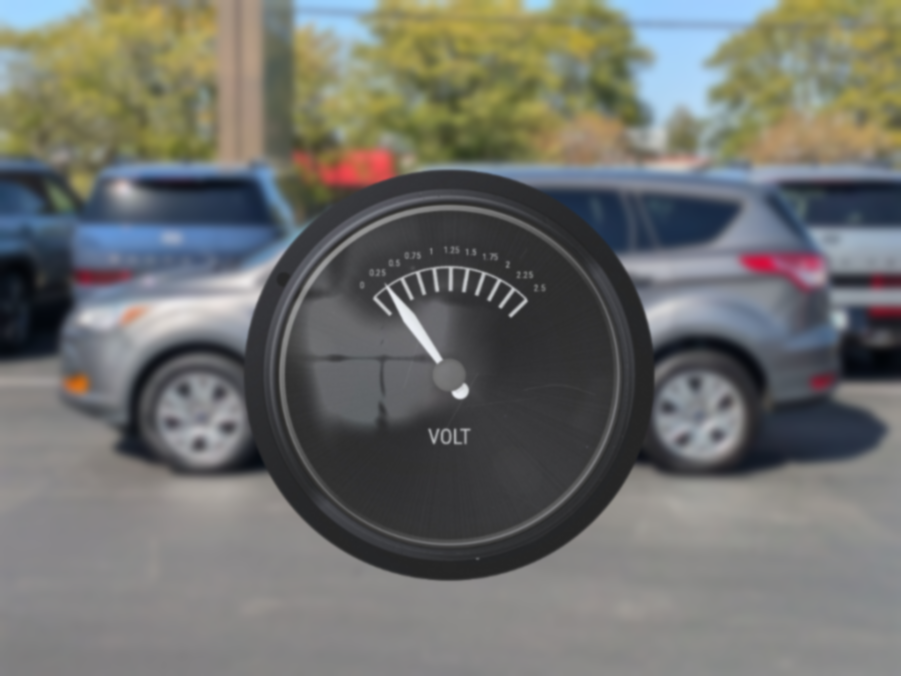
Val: 0.25 V
